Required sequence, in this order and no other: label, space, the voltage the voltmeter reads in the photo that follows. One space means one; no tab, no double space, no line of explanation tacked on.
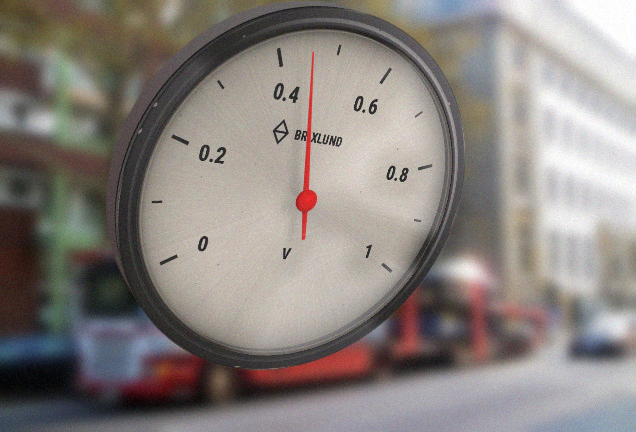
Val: 0.45 V
